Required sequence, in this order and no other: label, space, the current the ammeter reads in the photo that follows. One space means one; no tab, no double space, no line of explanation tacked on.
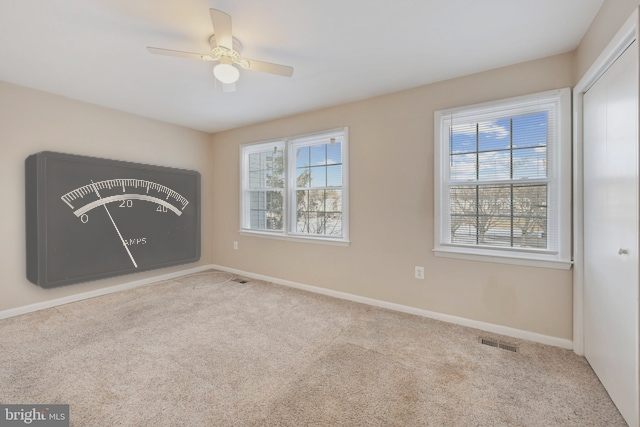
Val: 10 A
